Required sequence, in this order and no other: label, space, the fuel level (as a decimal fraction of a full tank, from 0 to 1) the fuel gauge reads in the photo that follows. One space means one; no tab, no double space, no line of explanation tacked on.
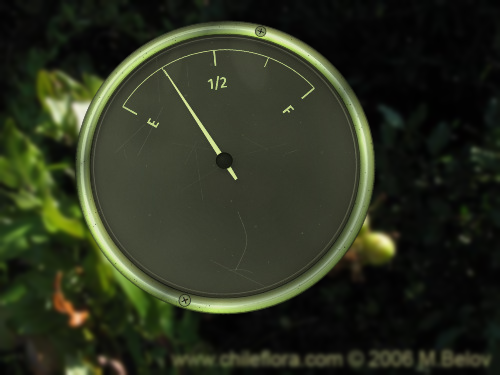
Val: 0.25
